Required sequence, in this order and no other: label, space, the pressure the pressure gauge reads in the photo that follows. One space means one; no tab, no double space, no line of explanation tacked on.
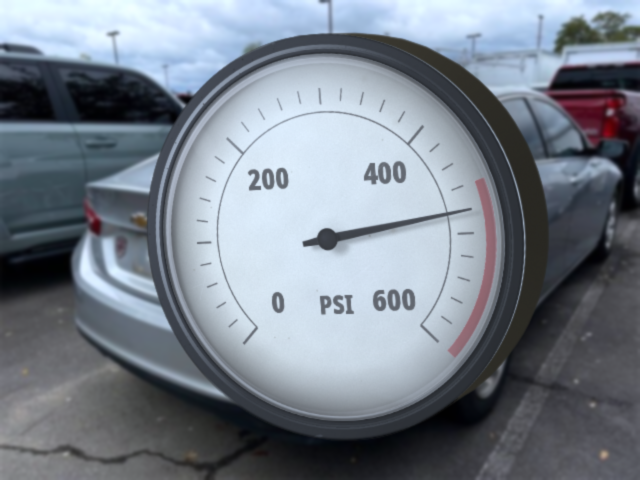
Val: 480 psi
